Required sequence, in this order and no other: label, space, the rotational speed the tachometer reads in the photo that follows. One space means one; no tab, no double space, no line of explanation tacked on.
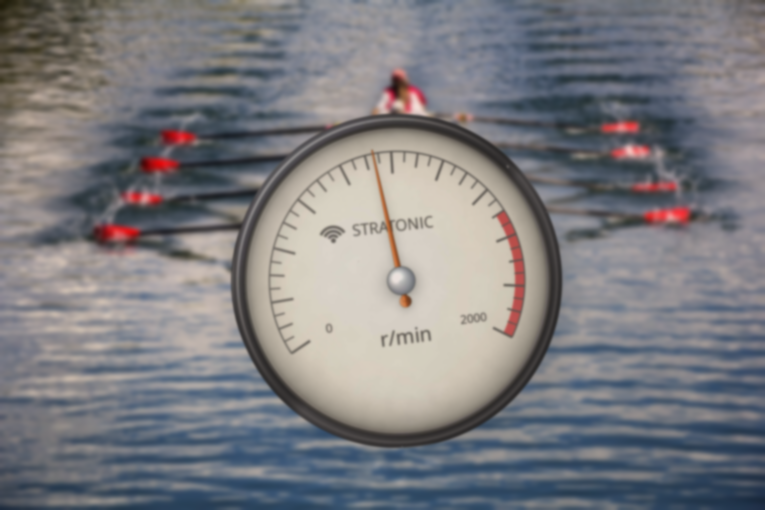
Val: 925 rpm
